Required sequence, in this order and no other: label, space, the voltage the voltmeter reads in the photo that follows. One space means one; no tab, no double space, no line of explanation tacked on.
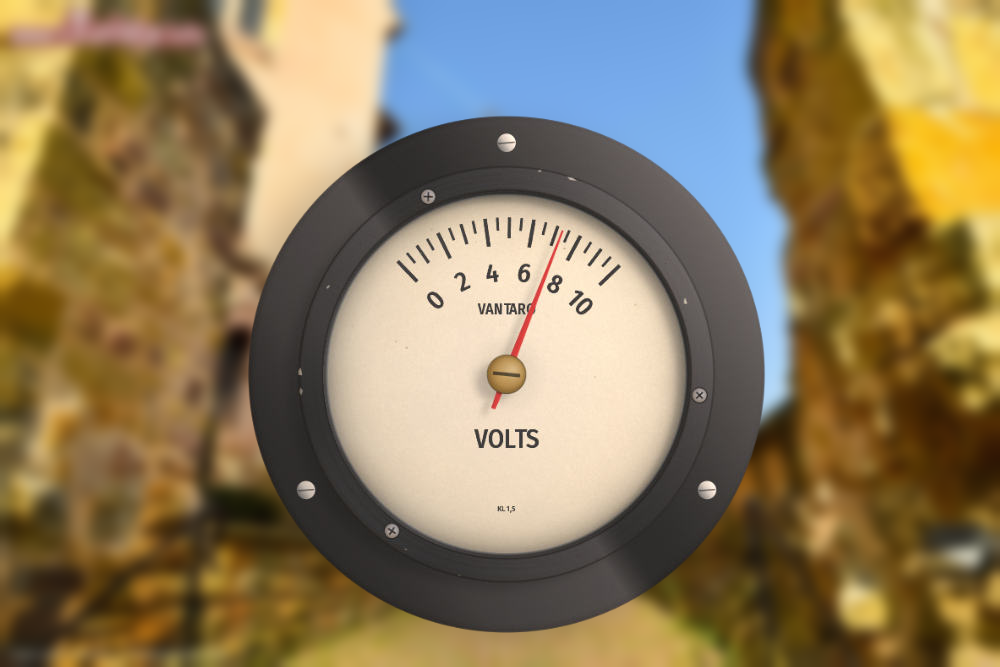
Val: 7.25 V
